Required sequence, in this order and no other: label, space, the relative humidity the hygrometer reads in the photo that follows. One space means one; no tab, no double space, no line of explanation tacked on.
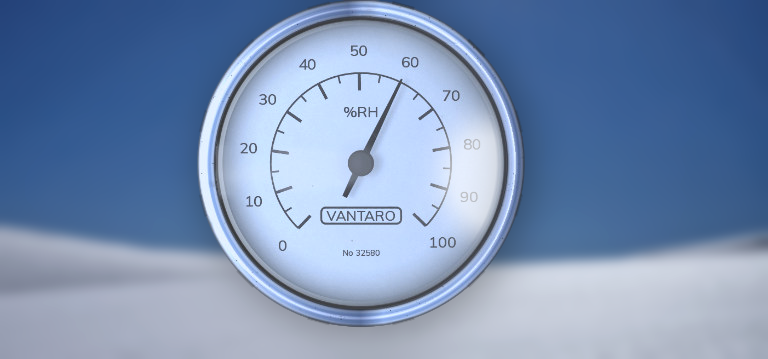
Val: 60 %
